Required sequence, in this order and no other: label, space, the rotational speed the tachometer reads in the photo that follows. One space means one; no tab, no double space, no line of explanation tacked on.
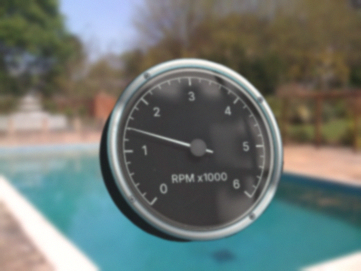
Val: 1400 rpm
